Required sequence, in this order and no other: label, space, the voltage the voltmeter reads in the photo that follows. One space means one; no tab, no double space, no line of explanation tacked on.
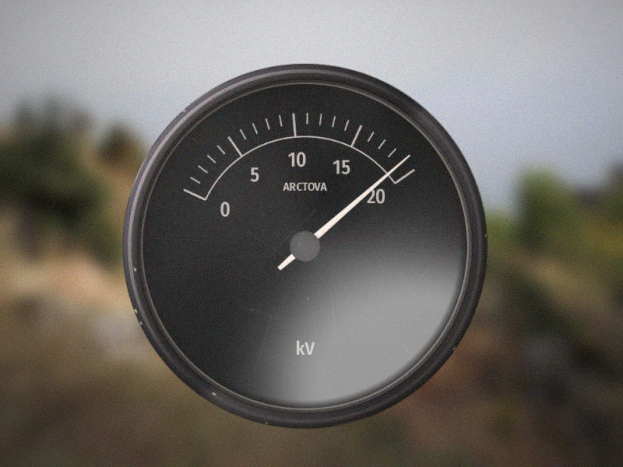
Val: 19 kV
